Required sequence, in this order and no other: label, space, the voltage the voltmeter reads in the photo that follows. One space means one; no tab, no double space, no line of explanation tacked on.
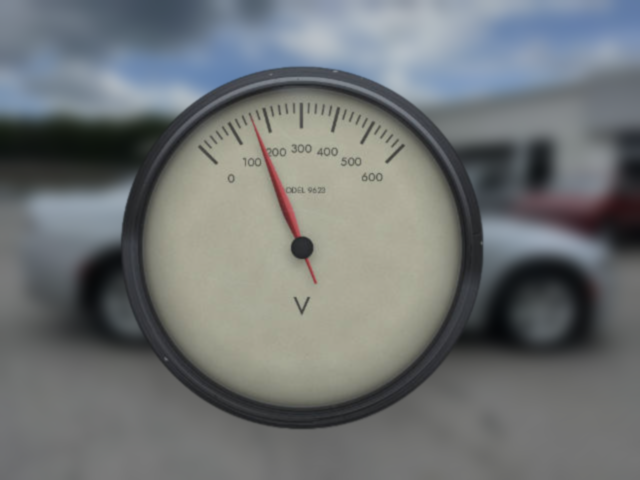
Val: 160 V
